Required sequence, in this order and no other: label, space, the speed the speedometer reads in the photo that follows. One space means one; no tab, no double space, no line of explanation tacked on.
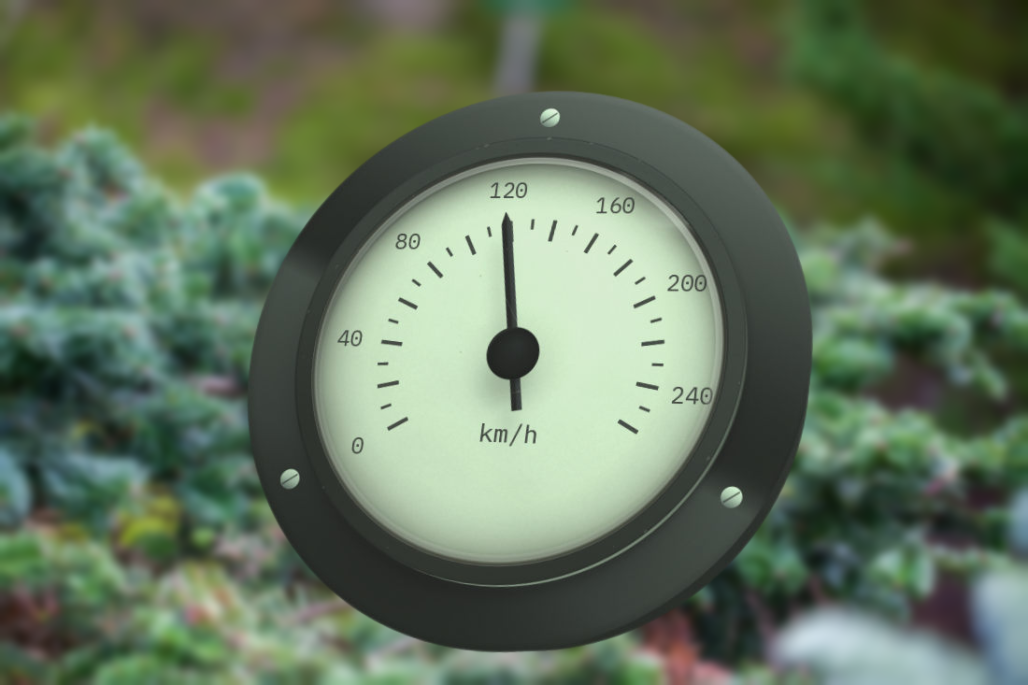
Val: 120 km/h
